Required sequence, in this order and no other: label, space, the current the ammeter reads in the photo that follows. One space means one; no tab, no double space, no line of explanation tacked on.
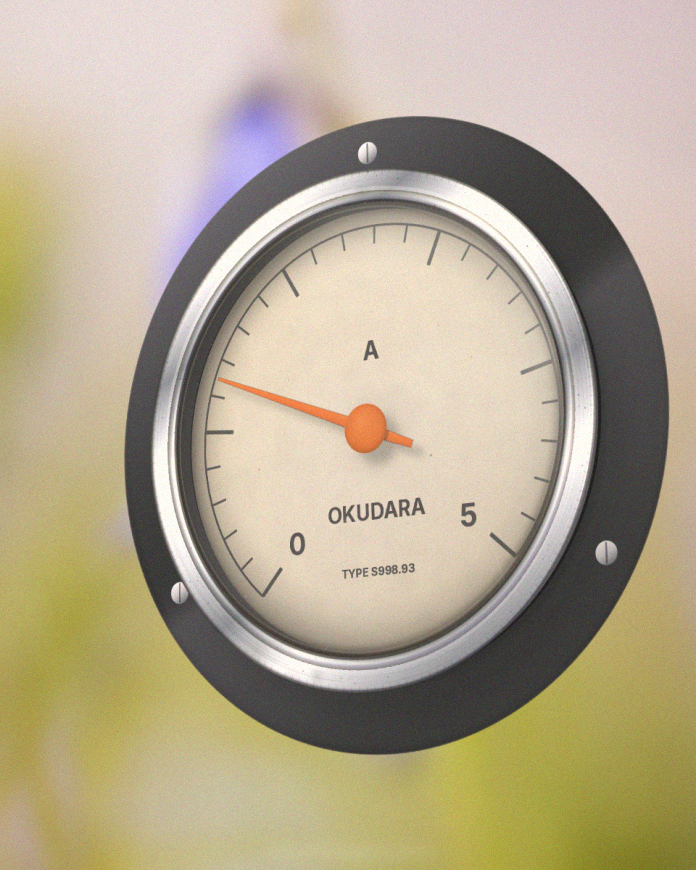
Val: 1.3 A
